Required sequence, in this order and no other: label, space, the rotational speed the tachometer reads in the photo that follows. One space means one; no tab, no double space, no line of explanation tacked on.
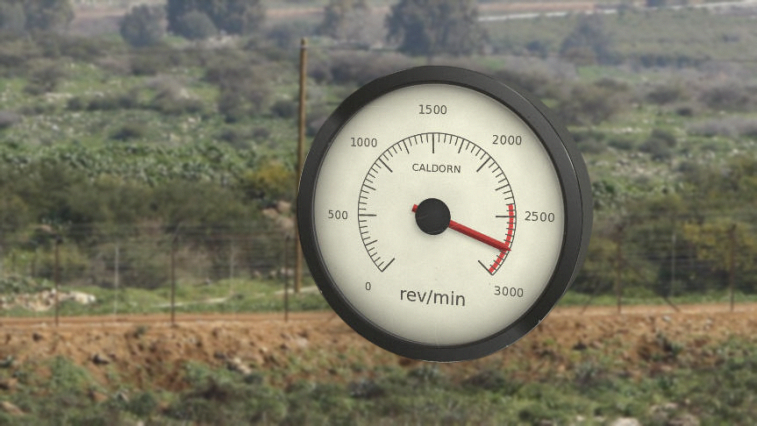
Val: 2750 rpm
